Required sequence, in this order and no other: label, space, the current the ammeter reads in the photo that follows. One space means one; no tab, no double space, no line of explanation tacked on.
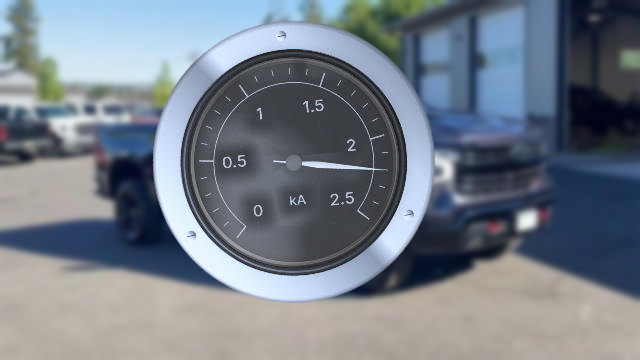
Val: 2.2 kA
